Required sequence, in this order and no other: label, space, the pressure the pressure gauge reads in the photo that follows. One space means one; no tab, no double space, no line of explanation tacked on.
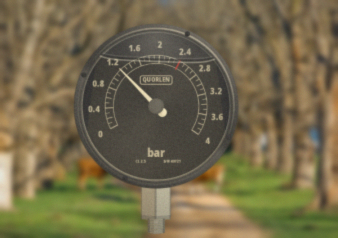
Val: 1.2 bar
